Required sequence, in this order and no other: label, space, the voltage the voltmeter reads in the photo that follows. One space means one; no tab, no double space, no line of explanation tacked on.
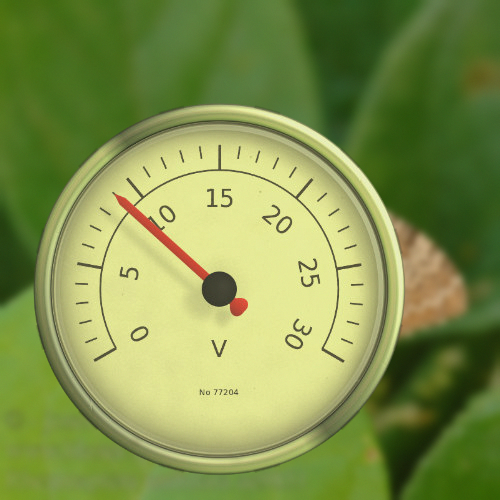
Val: 9 V
